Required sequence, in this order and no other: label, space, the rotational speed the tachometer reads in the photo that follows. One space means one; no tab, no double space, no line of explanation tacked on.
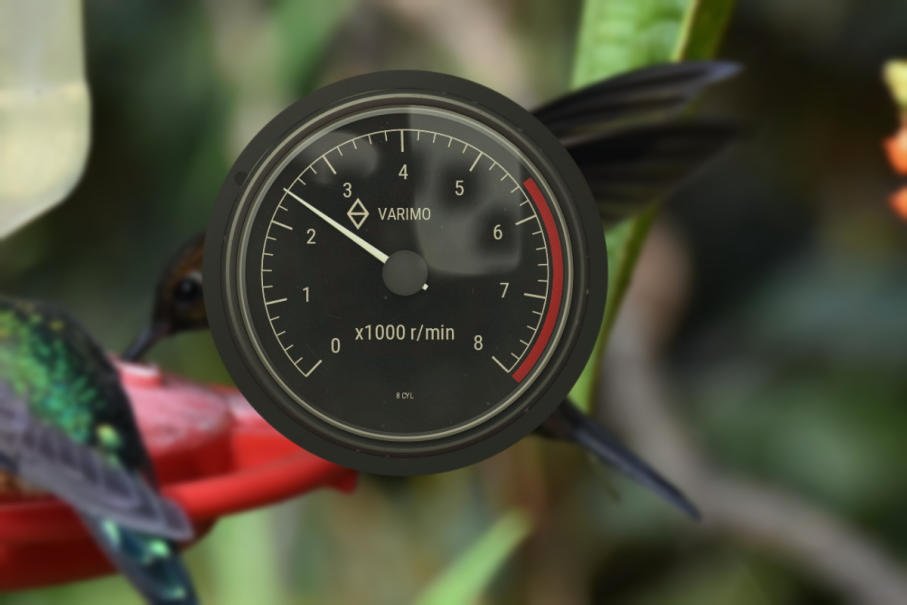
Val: 2400 rpm
